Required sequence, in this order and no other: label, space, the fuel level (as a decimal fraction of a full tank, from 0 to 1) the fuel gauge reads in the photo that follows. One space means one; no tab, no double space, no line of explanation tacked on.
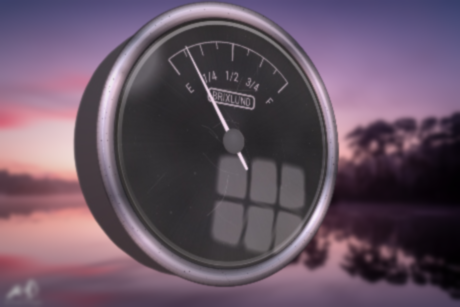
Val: 0.125
